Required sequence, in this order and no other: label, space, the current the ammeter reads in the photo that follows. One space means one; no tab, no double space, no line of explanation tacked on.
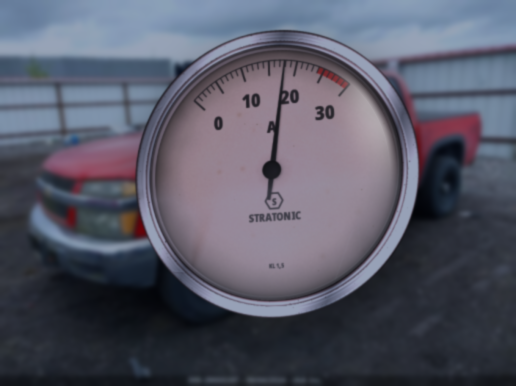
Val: 18 A
